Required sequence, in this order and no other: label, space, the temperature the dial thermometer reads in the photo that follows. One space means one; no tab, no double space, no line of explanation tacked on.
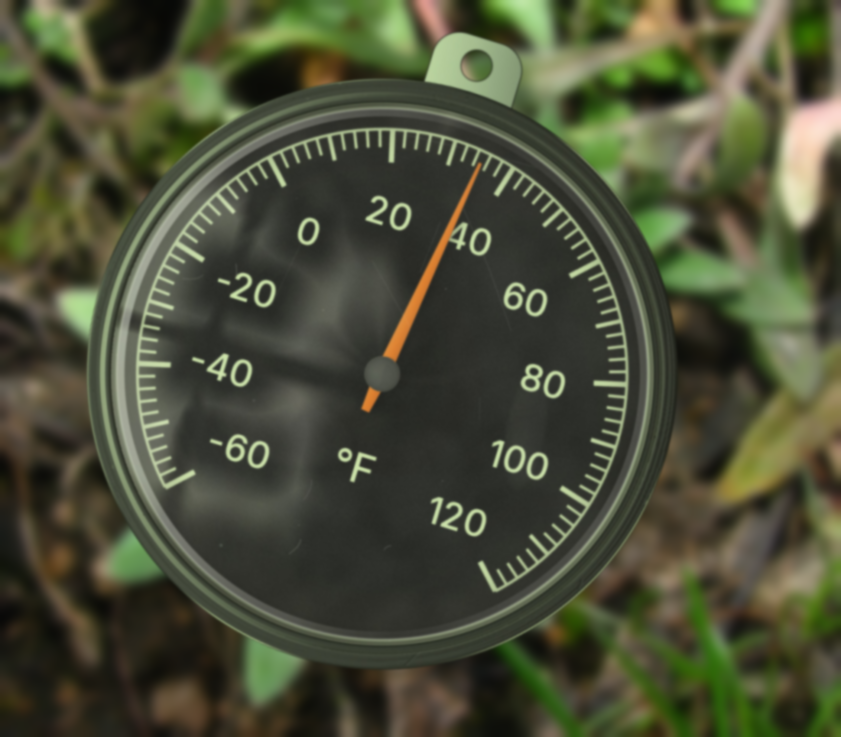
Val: 35 °F
